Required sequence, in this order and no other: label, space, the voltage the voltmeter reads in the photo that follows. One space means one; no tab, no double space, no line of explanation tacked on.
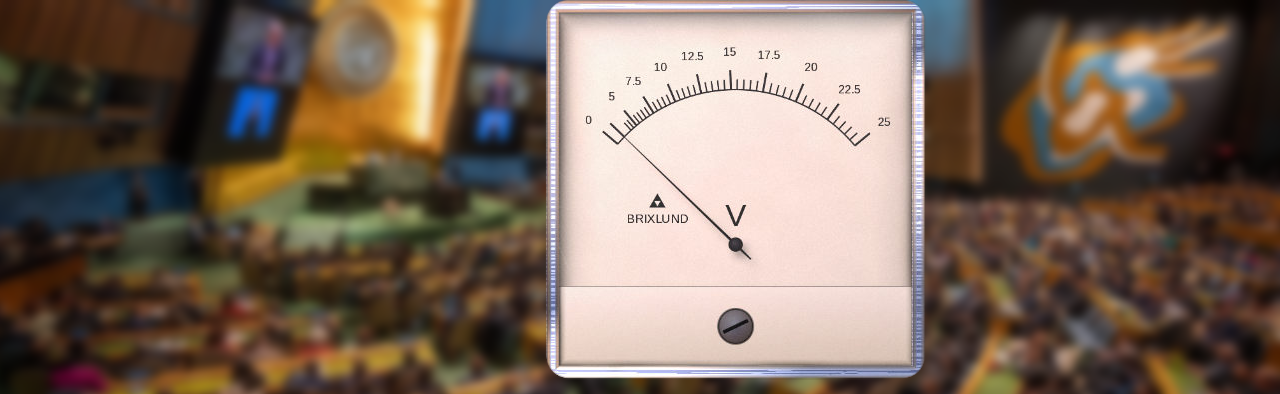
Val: 2.5 V
